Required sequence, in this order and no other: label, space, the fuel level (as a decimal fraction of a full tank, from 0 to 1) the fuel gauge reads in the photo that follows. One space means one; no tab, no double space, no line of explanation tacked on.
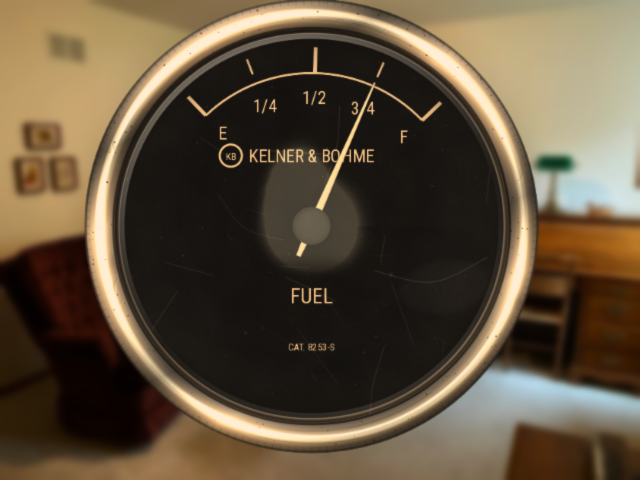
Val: 0.75
